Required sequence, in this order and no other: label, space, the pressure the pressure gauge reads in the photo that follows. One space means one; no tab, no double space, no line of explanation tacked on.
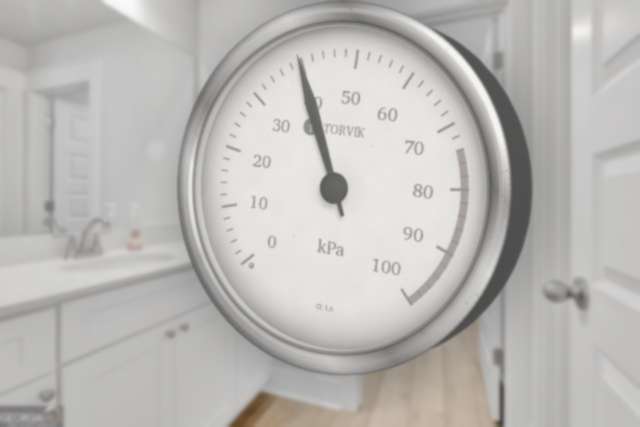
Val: 40 kPa
